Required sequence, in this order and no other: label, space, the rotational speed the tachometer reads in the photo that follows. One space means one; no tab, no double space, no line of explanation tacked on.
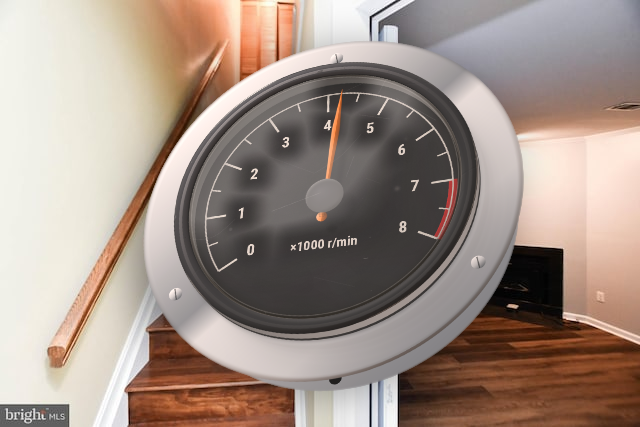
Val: 4250 rpm
